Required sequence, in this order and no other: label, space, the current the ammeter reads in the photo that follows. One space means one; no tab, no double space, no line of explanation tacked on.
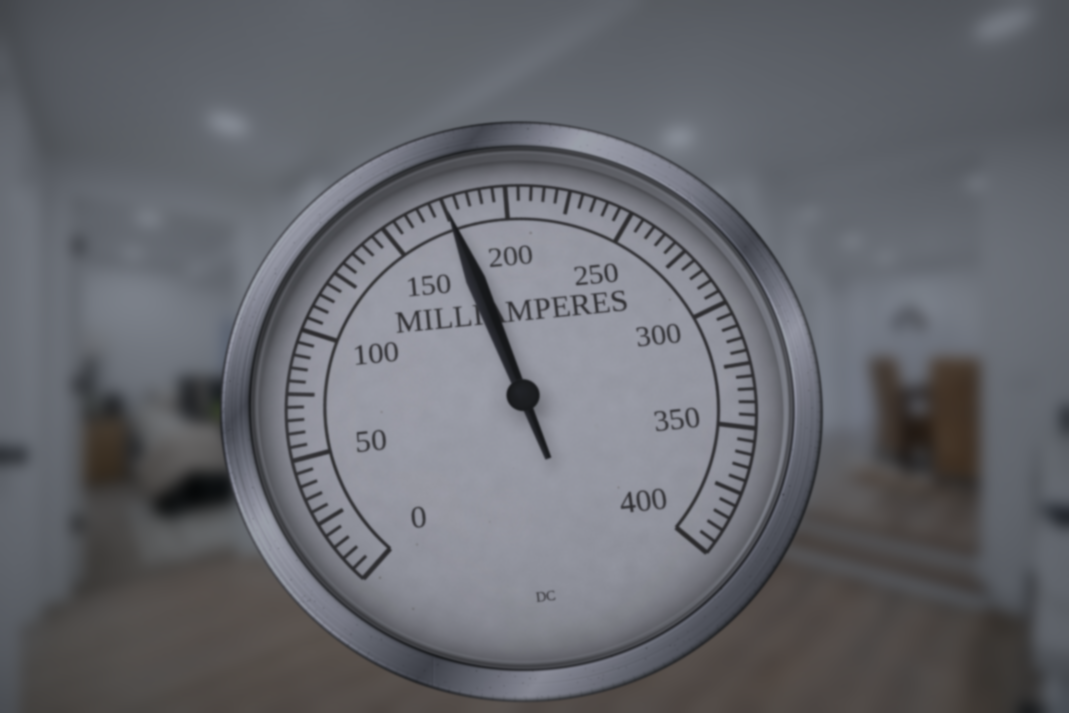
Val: 175 mA
